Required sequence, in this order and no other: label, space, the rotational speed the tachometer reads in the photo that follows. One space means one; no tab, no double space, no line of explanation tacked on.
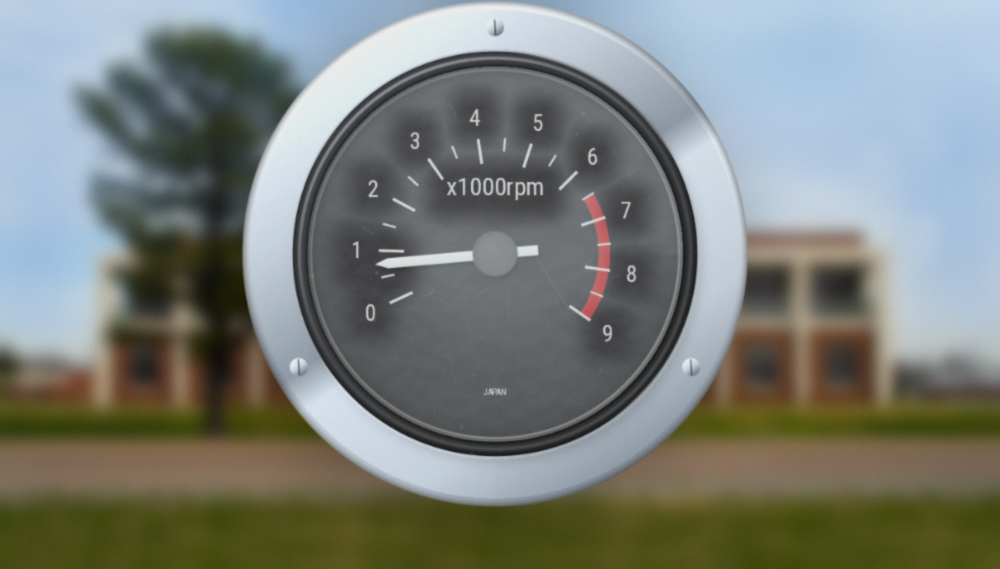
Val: 750 rpm
